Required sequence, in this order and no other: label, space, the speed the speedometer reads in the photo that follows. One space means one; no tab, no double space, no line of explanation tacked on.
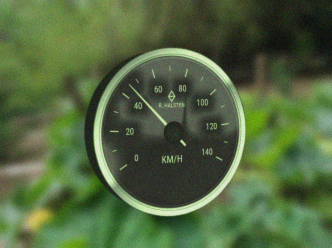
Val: 45 km/h
